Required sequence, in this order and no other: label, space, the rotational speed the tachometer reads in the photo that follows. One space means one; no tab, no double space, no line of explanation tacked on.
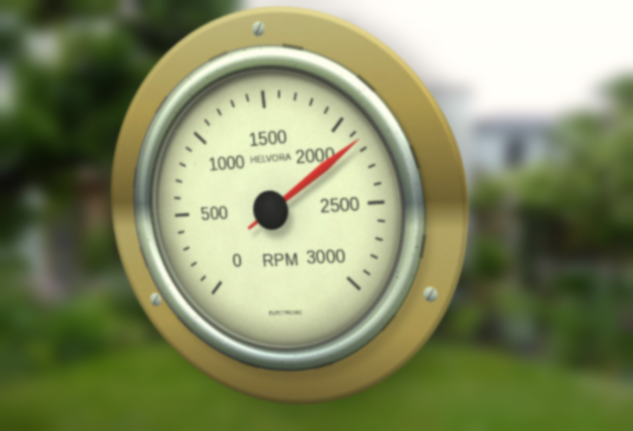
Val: 2150 rpm
